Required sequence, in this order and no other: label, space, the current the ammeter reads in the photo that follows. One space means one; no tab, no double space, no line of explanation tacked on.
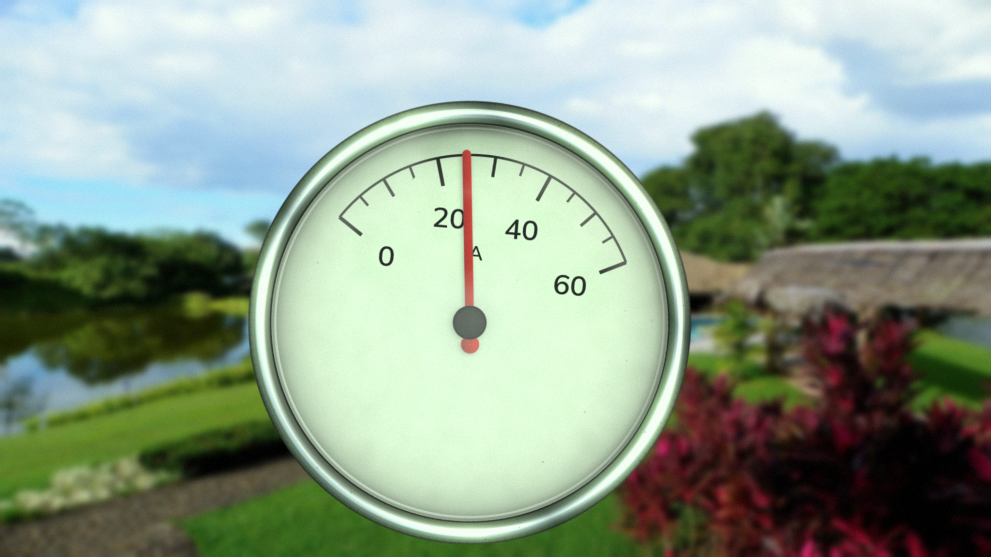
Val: 25 A
